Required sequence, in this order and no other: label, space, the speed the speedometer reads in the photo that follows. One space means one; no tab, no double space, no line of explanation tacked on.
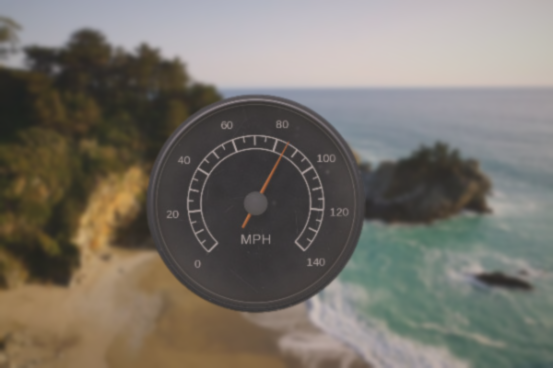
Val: 85 mph
